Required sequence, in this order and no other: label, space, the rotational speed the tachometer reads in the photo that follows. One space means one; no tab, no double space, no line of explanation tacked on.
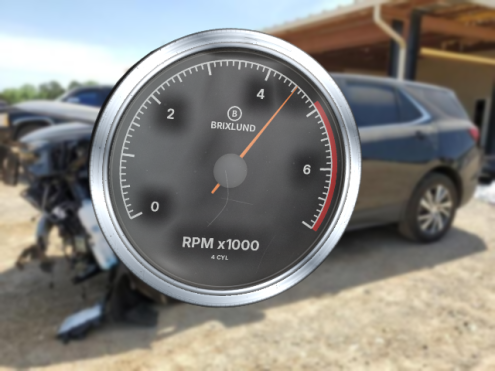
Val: 4500 rpm
